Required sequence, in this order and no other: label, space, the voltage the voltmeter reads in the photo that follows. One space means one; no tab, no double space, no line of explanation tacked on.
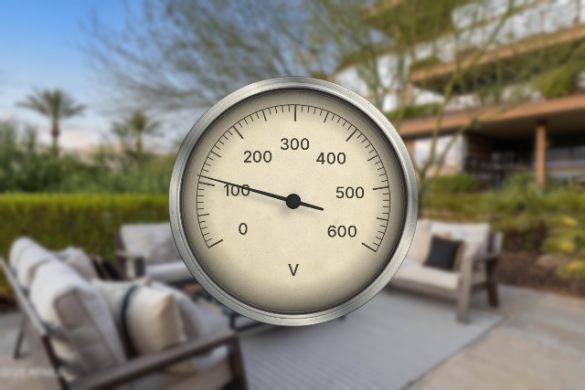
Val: 110 V
